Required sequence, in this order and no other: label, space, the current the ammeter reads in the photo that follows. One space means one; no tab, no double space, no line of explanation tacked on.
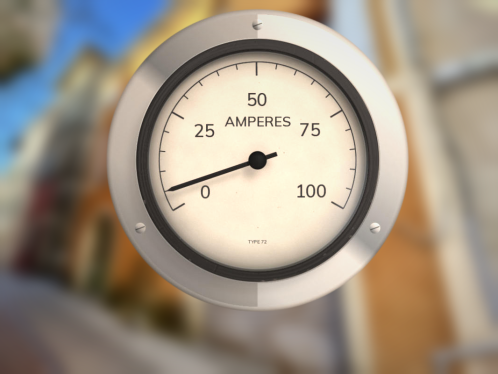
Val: 5 A
